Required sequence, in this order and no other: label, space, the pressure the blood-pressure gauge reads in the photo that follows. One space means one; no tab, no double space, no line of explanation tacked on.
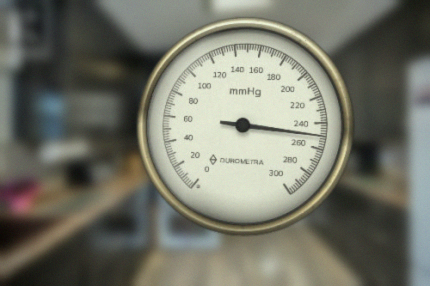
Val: 250 mmHg
